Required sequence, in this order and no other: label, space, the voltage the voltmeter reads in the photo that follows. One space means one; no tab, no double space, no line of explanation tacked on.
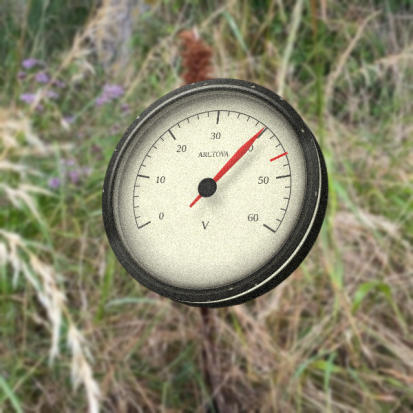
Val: 40 V
